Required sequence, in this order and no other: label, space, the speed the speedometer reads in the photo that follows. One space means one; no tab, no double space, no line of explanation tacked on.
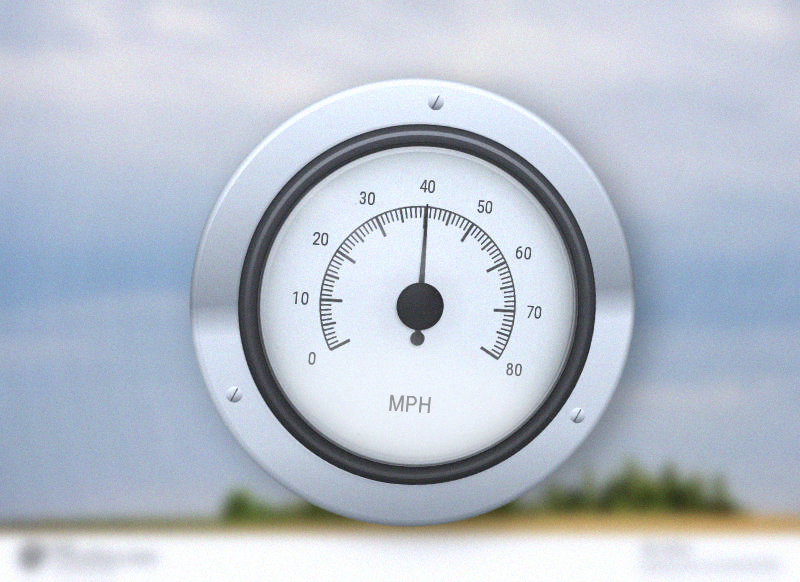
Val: 40 mph
